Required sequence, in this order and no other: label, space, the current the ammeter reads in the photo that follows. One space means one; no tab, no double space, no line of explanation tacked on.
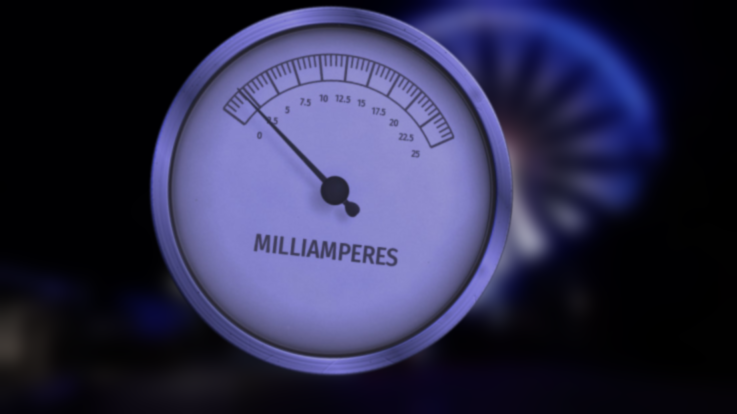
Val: 2 mA
